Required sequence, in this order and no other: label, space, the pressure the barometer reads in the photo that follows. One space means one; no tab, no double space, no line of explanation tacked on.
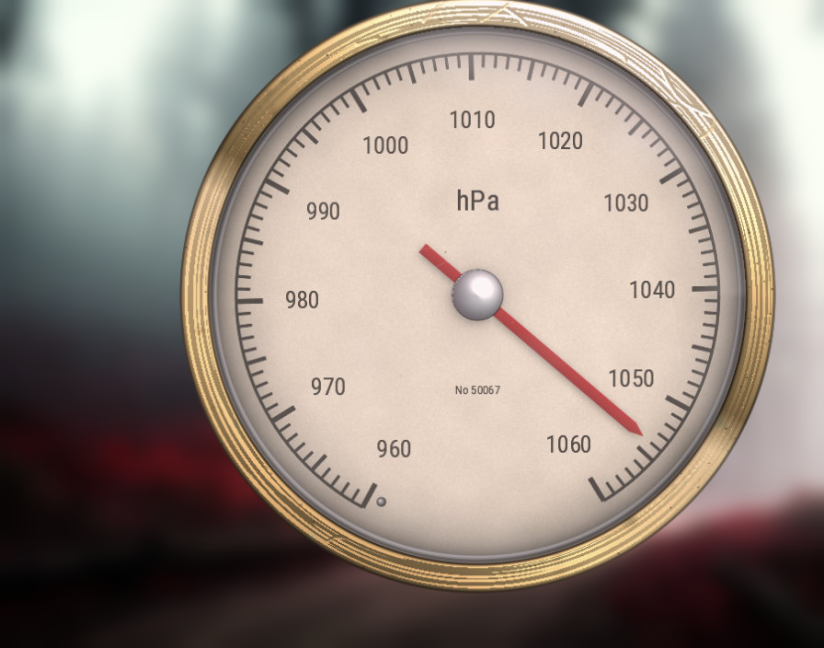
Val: 1054 hPa
